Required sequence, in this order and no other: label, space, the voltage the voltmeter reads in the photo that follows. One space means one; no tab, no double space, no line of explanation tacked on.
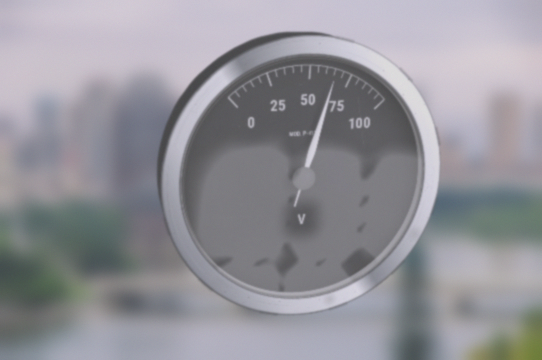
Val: 65 V
